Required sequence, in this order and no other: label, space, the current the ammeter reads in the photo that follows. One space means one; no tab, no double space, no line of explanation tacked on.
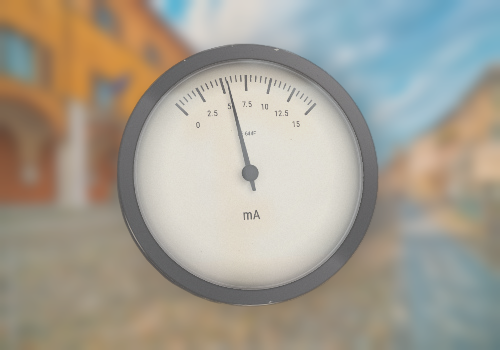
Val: 5.5 mA
